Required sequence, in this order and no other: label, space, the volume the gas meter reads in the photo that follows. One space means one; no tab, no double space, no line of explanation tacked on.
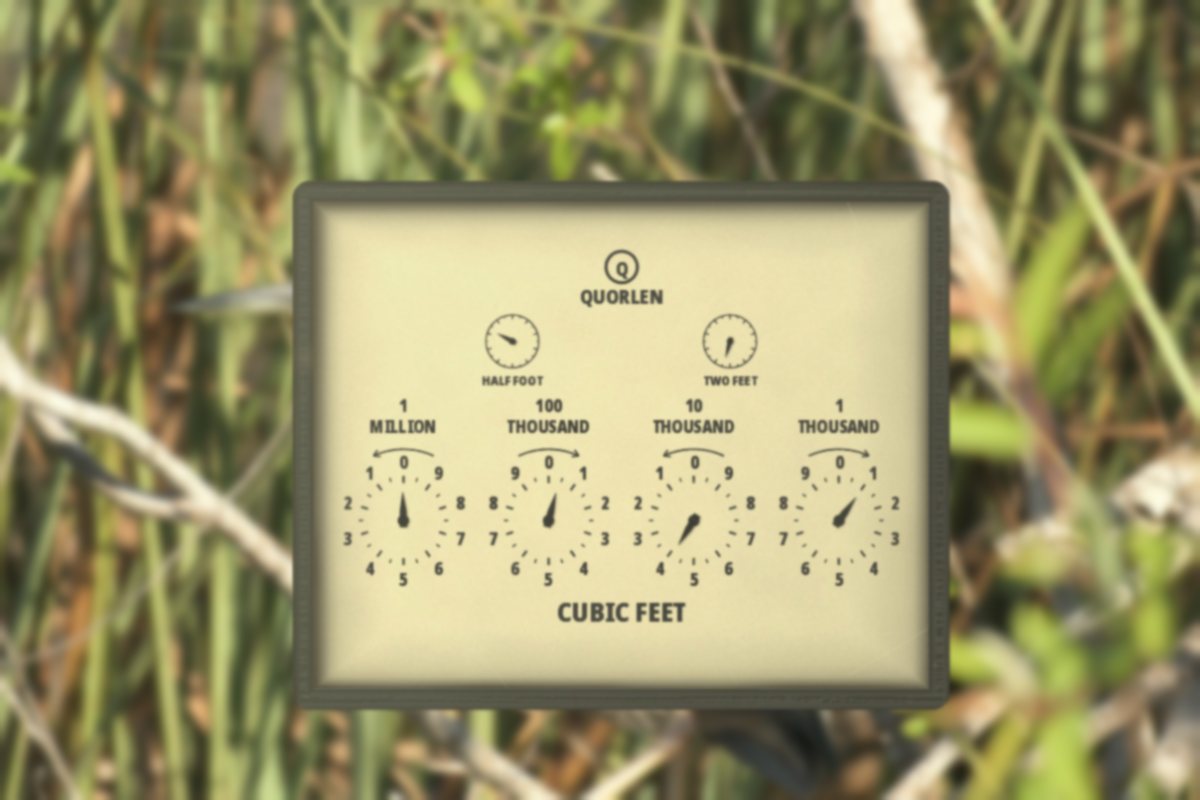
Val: 4100 ft³
